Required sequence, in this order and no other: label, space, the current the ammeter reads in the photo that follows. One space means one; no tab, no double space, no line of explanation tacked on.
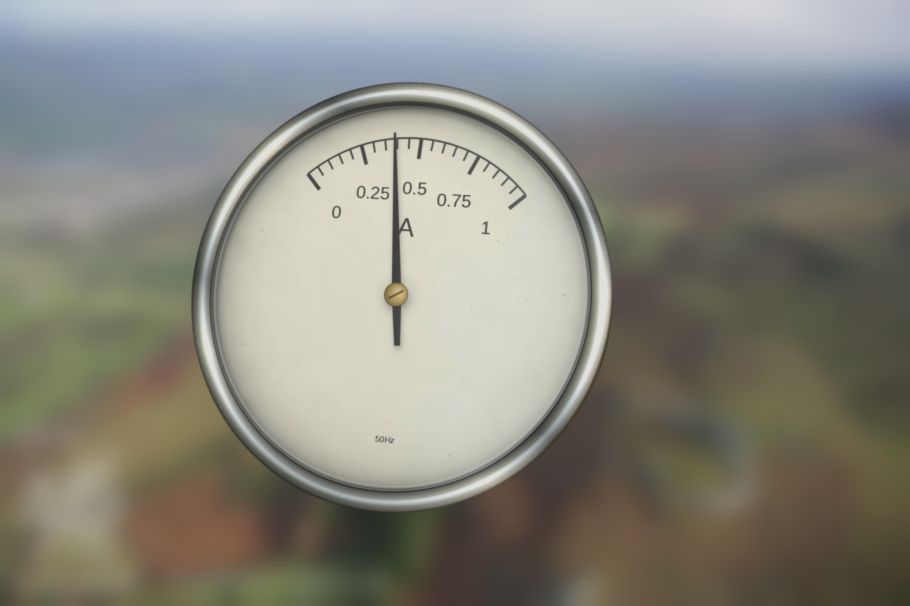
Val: 0.4 A
